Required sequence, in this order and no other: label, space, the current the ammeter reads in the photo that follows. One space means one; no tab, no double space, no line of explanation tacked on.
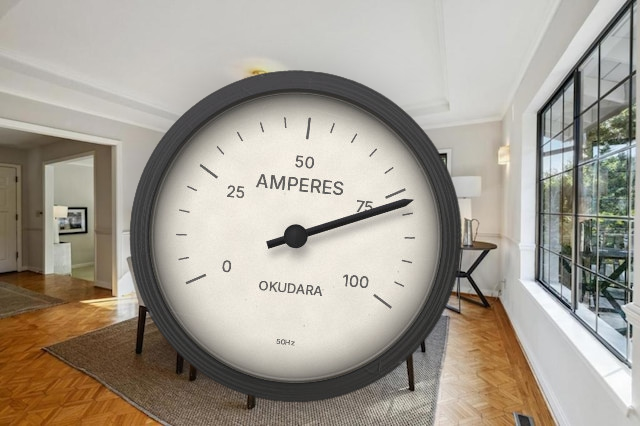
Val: 77.5 A
